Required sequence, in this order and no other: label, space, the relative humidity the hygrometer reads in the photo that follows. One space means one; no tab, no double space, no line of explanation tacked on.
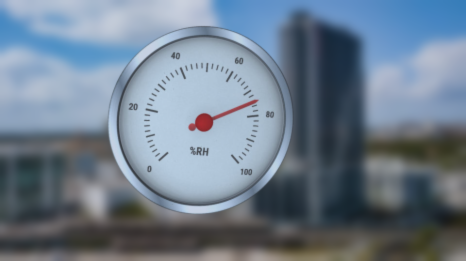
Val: 74 %
